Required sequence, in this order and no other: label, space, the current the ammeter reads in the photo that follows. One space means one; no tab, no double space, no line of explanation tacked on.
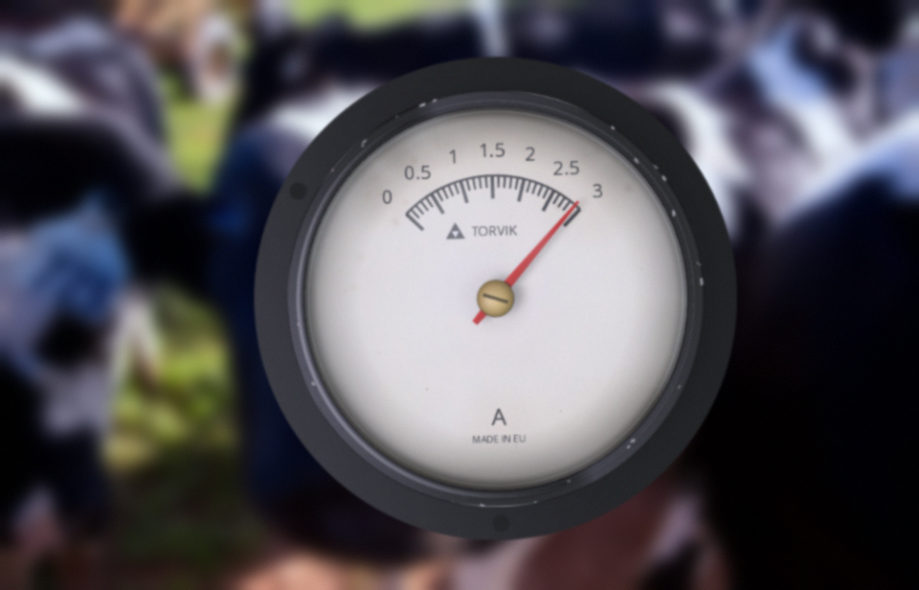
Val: 2.9 A
